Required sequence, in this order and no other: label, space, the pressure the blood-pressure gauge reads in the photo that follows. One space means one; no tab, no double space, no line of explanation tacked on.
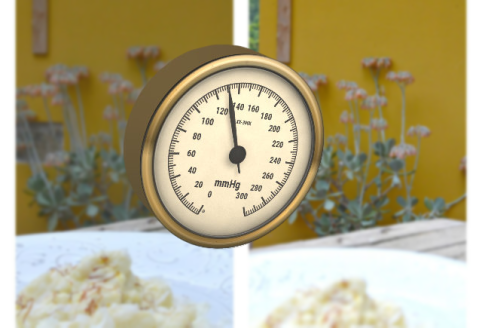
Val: 130 mmHg
